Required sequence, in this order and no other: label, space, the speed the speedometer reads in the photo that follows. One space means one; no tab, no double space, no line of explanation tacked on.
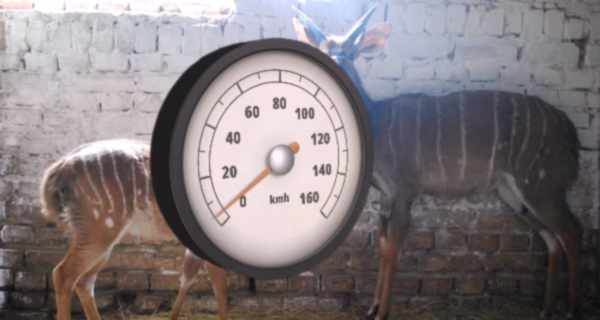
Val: 5 km/h
